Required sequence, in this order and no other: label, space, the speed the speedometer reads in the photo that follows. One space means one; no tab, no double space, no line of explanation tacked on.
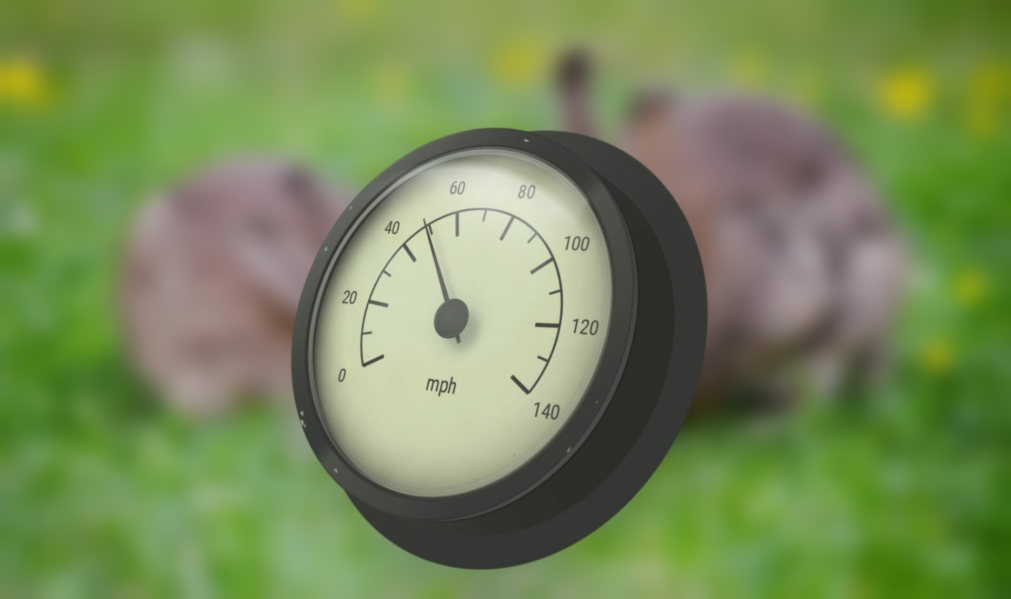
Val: 50 mph
